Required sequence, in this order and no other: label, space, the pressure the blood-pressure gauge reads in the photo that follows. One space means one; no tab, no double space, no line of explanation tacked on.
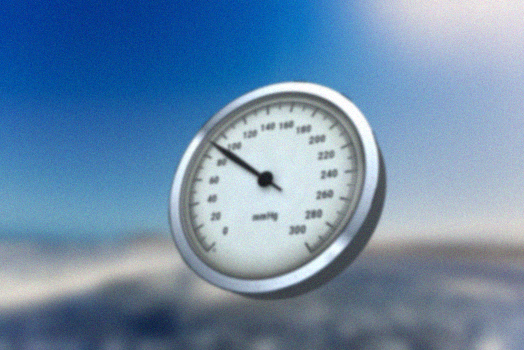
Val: 90 mmHg
